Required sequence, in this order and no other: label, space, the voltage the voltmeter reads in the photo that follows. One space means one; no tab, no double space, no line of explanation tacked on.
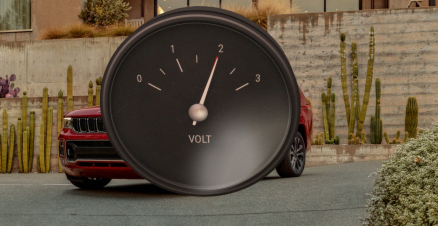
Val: 2 V
